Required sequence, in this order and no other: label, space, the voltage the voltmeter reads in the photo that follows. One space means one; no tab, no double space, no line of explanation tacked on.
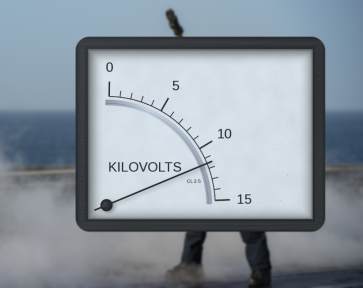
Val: 11.5 kV
